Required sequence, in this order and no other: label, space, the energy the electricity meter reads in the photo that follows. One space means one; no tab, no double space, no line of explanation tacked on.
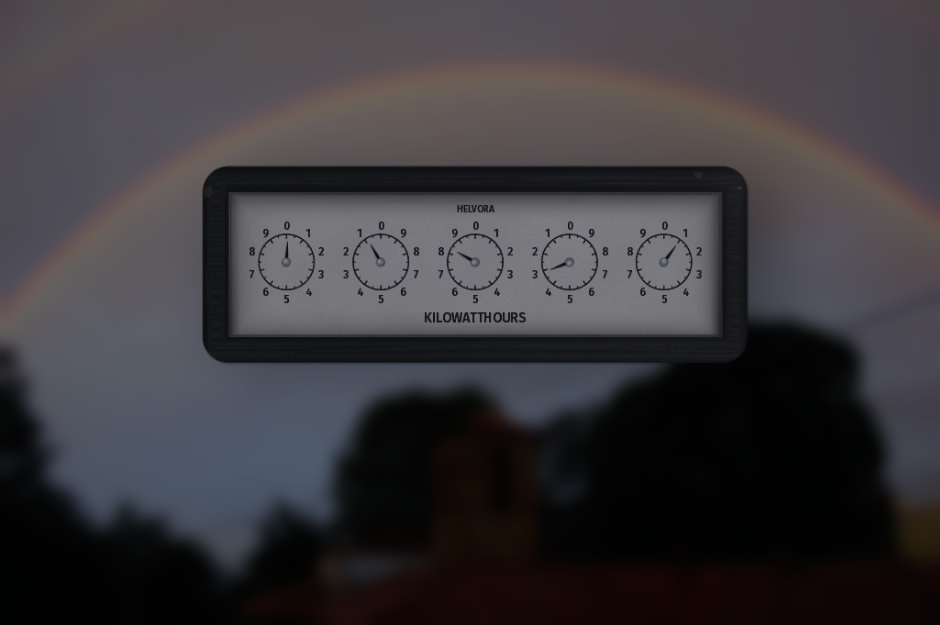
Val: 831 kWh
